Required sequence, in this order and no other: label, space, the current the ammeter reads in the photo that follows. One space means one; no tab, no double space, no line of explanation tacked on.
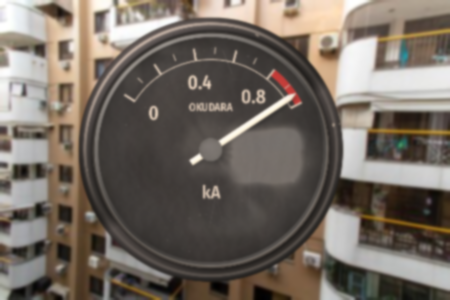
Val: 0.95 kA
